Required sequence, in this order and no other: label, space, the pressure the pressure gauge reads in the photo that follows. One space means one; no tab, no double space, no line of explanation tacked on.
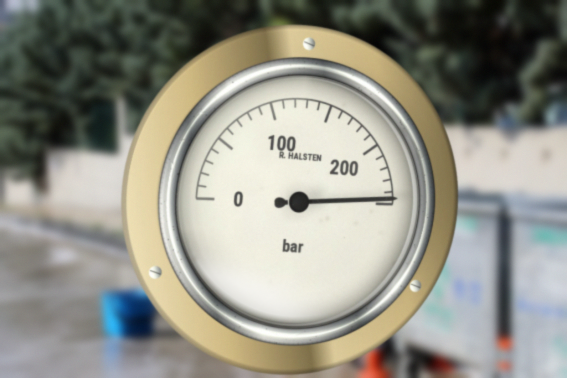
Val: 245 bar
